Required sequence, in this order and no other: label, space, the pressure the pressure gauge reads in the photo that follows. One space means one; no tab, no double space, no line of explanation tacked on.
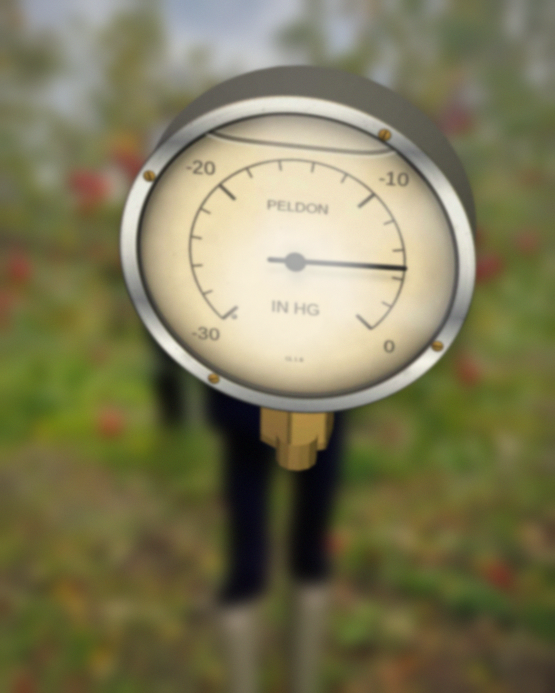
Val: -5 inHg
